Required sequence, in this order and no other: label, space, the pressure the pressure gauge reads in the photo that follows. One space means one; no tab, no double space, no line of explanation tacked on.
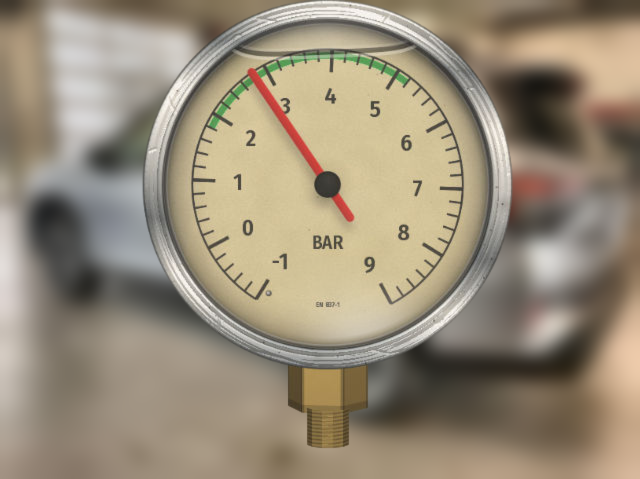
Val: 2.8 bar
